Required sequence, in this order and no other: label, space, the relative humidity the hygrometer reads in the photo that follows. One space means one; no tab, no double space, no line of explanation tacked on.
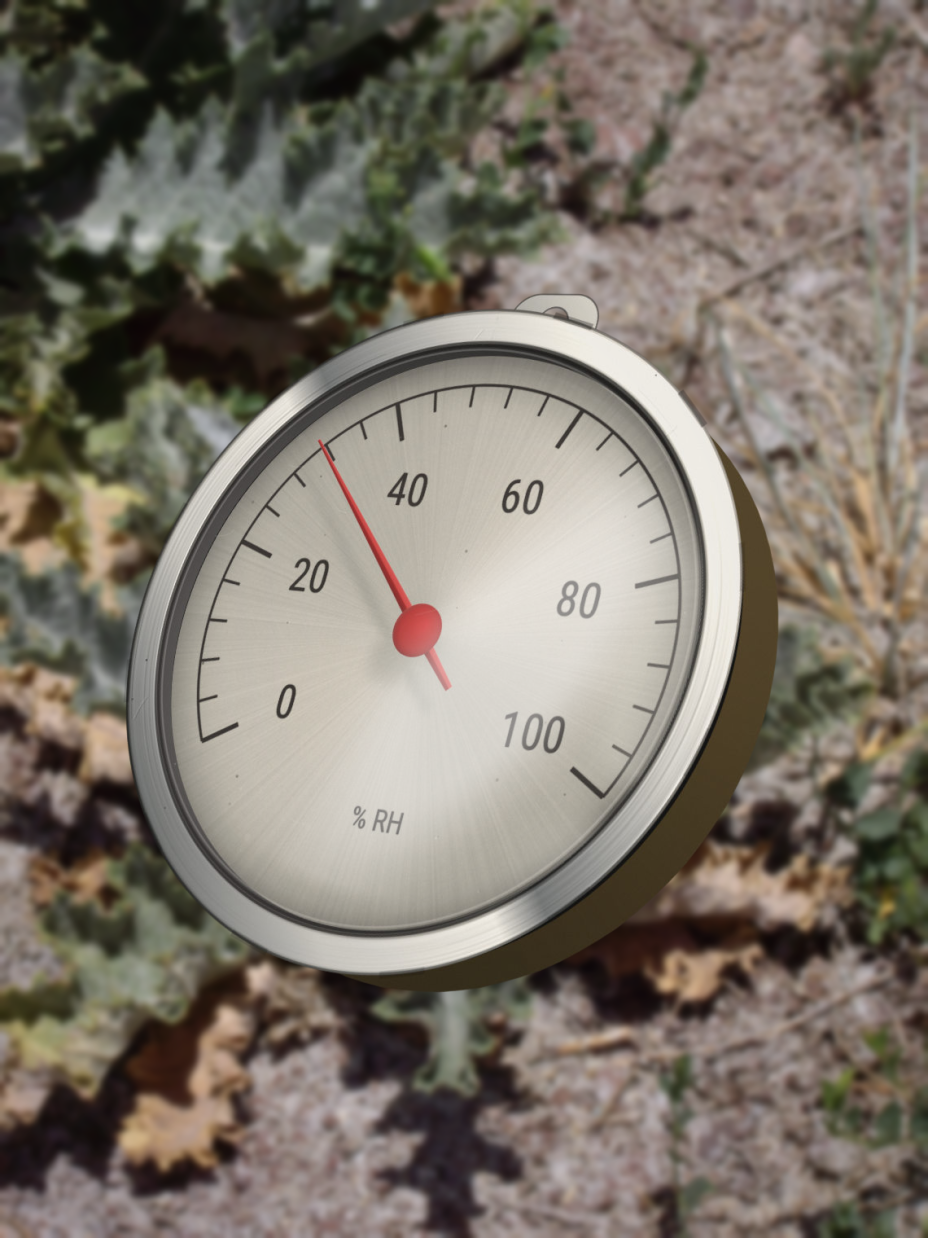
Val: 32 %
